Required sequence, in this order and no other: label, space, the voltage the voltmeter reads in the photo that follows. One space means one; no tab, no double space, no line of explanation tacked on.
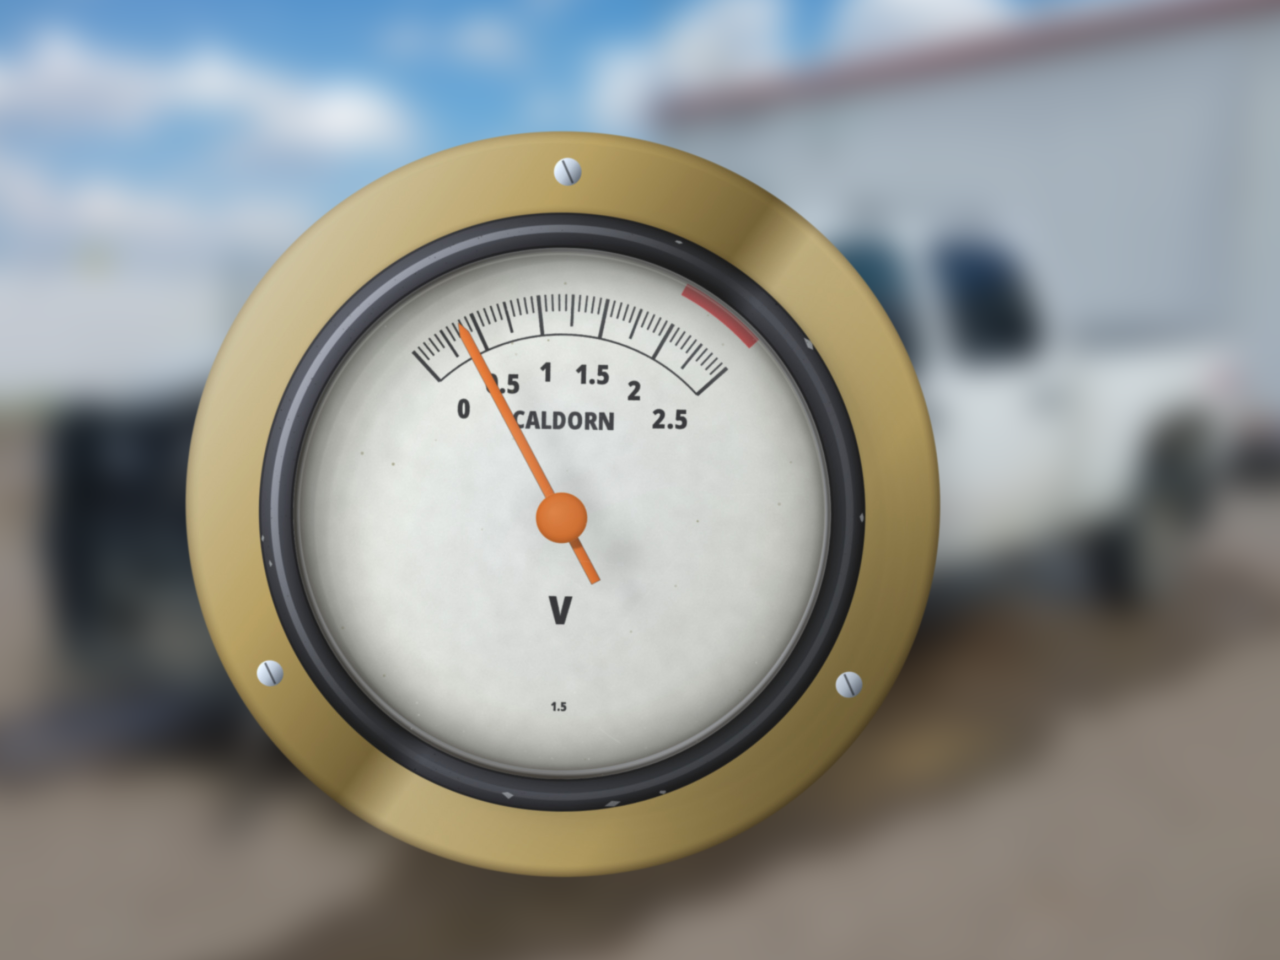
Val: 0.4 V
